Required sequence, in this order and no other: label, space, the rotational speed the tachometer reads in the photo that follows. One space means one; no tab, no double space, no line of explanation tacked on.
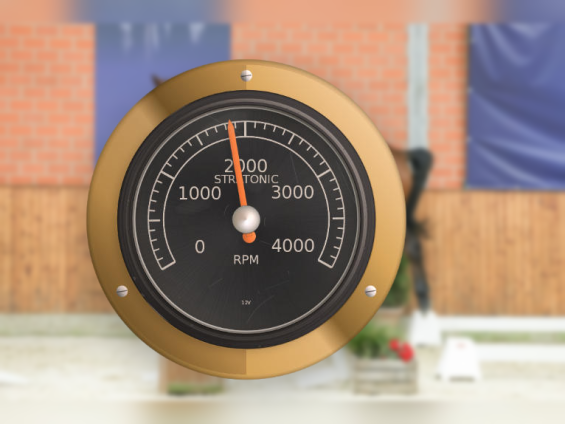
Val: 1850 rpm
